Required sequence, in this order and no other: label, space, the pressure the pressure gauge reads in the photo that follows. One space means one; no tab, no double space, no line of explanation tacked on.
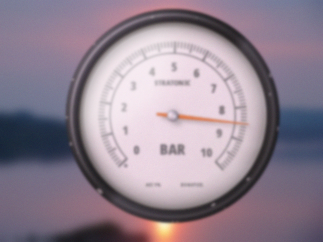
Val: 8.5 bar
